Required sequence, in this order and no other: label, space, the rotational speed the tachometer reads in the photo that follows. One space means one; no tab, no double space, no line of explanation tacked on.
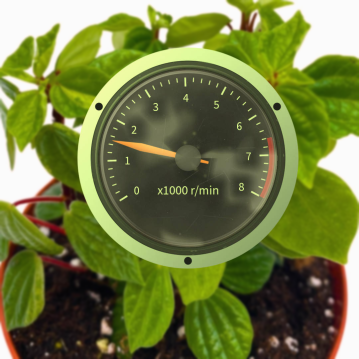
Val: 1500 rpm
